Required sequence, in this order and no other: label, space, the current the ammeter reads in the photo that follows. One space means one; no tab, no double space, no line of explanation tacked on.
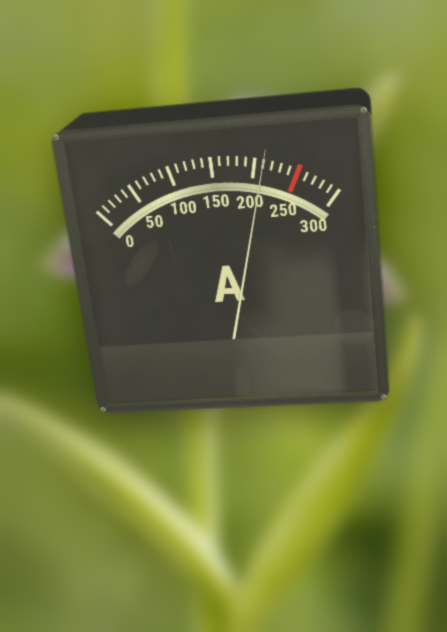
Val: 210 A
